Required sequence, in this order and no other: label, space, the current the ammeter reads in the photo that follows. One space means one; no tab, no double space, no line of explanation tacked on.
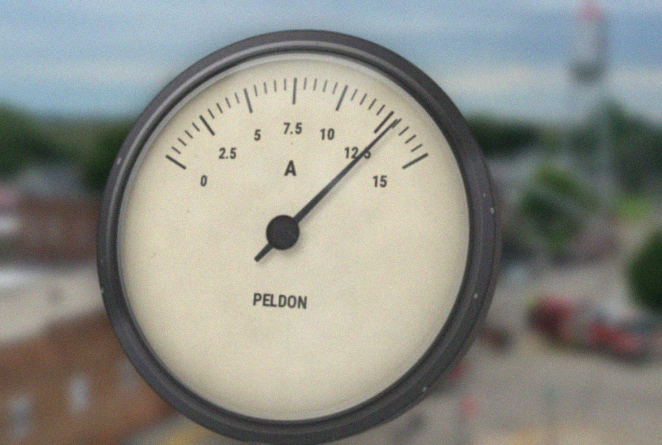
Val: 13 A
